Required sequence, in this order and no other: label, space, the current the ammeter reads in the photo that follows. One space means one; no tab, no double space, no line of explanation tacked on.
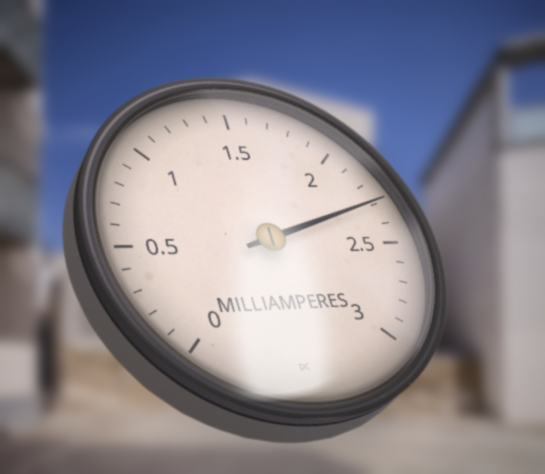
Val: 2.3 mA
